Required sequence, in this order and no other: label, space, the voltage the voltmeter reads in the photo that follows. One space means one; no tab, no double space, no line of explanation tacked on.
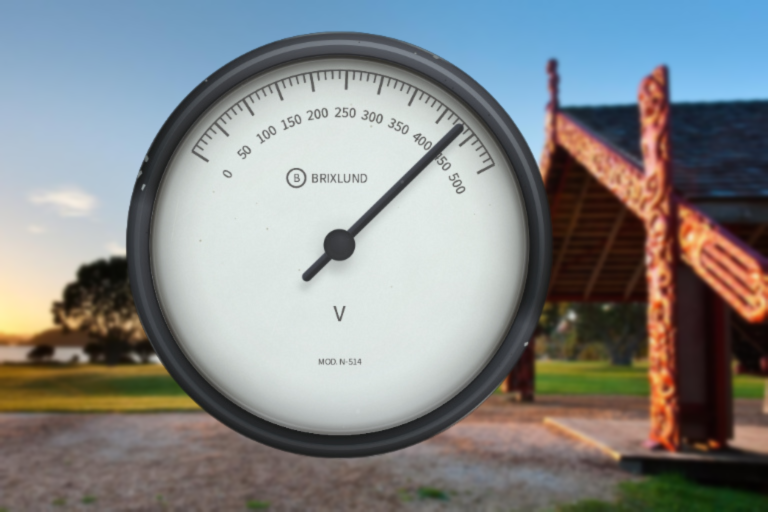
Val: 430 V
